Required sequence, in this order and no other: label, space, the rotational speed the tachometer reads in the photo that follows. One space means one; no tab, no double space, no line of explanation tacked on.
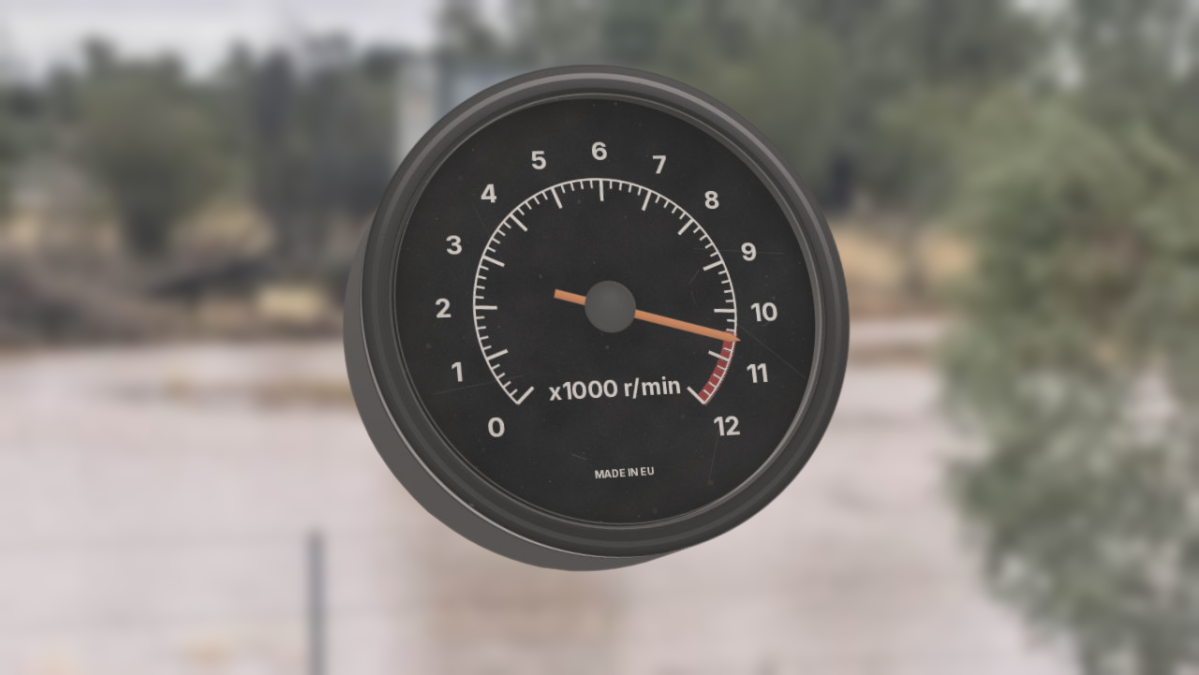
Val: 10600 rpm
